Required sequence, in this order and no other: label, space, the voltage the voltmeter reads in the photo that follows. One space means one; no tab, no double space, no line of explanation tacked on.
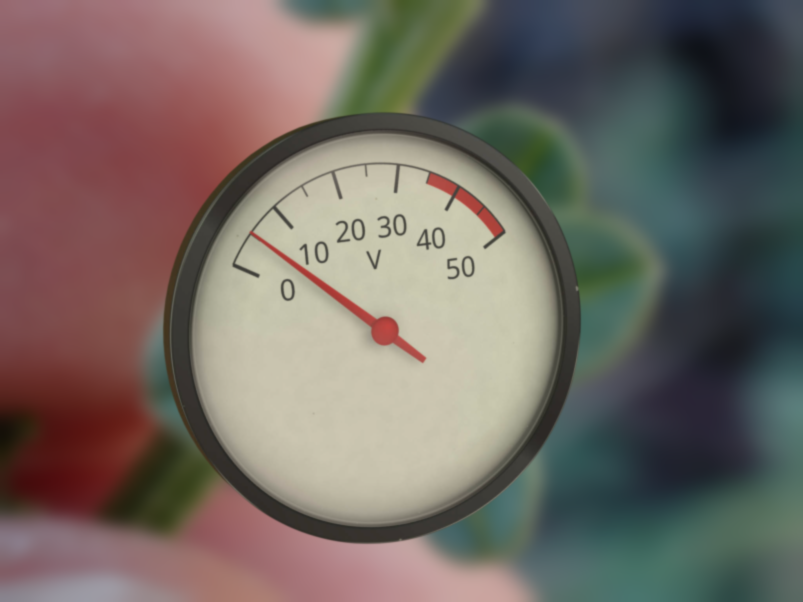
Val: 5 V
